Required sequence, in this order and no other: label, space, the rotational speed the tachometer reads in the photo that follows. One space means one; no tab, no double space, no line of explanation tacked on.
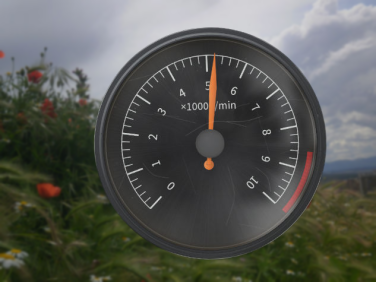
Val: 5200 rpm
